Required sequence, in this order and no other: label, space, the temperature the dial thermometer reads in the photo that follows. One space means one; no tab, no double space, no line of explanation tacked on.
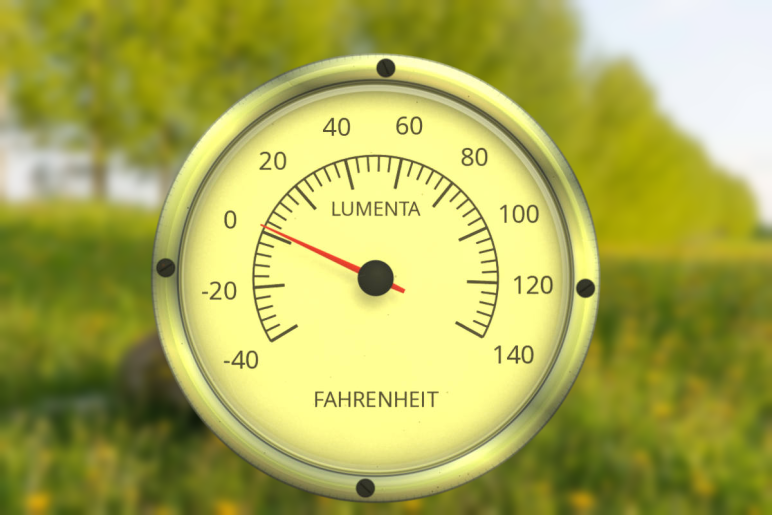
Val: 2 °F
